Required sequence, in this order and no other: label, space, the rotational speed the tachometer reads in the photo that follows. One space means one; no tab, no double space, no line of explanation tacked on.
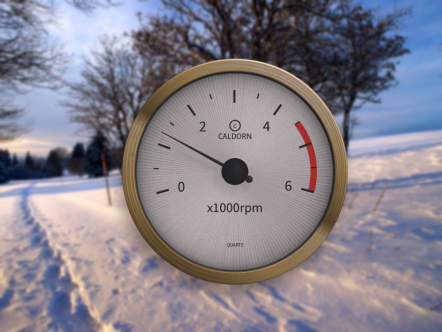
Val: 1250 rpm
